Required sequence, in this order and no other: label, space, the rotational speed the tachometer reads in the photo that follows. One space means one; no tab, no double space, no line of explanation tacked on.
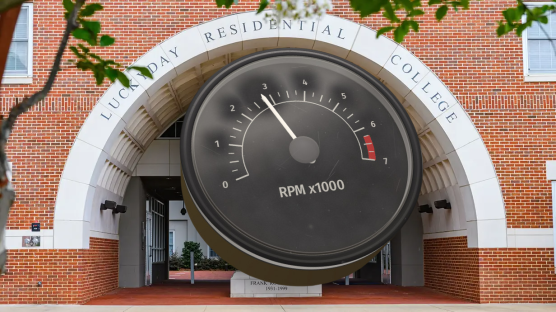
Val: 2750 rpm
